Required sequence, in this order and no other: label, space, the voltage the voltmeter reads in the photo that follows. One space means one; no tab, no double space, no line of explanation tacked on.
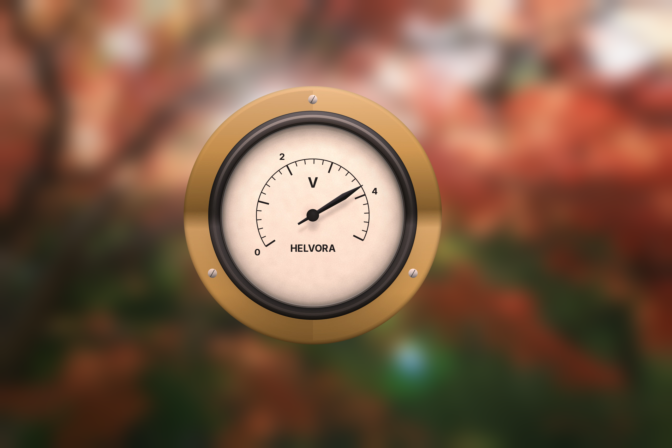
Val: 3.8 V
